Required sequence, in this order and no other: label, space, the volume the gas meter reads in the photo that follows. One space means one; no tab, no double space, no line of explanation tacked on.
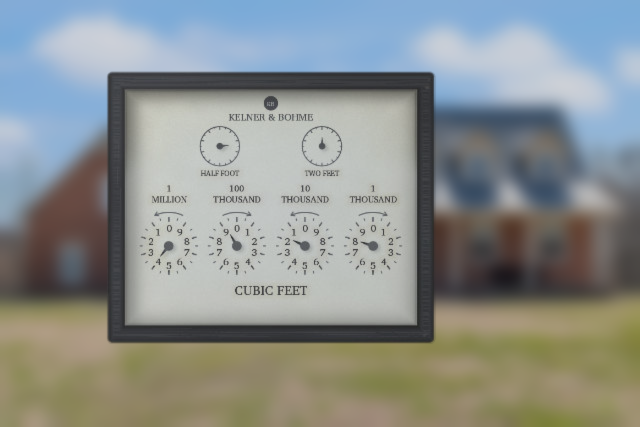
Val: 391800 ft³
